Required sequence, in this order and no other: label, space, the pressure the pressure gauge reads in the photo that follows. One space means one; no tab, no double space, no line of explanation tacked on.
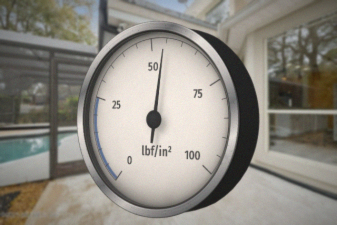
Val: 55 psi
